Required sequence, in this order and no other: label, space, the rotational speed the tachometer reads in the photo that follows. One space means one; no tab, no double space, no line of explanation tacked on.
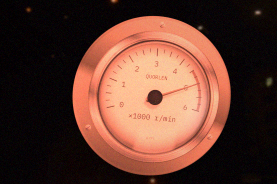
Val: 5000 rpm
